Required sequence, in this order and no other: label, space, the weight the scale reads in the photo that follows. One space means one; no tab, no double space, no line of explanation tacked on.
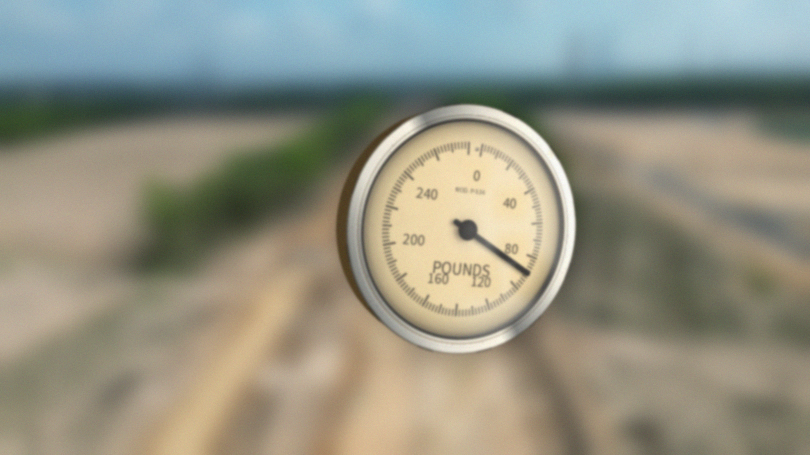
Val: 90 lb
